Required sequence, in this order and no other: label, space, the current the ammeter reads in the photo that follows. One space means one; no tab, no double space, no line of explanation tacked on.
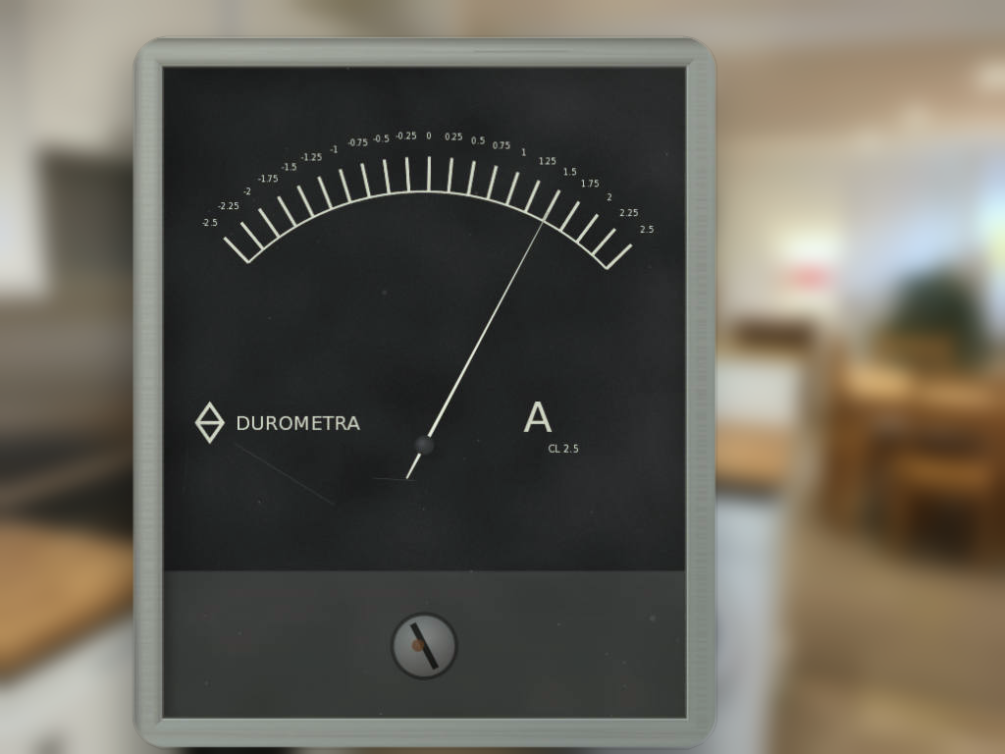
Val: 1.5 A
